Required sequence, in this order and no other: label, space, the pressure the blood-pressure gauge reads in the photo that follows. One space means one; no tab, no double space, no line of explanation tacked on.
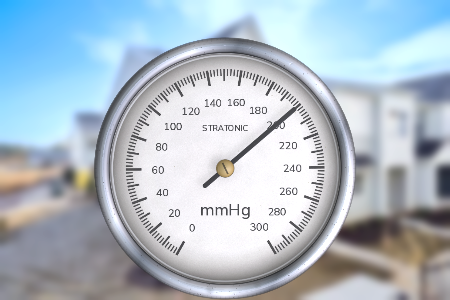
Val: 200 mmHg
